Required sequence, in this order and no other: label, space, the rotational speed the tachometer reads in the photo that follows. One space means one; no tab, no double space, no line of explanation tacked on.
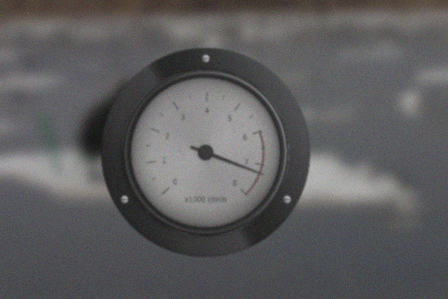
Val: 7250 rpm
